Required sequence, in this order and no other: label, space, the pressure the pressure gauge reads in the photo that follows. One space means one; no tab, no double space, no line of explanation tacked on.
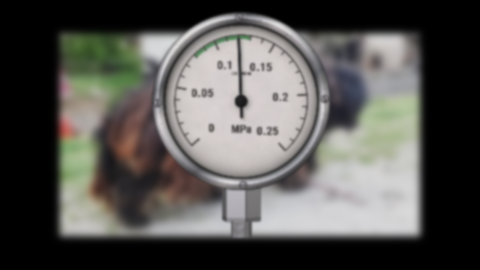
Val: 0.12 MPa
